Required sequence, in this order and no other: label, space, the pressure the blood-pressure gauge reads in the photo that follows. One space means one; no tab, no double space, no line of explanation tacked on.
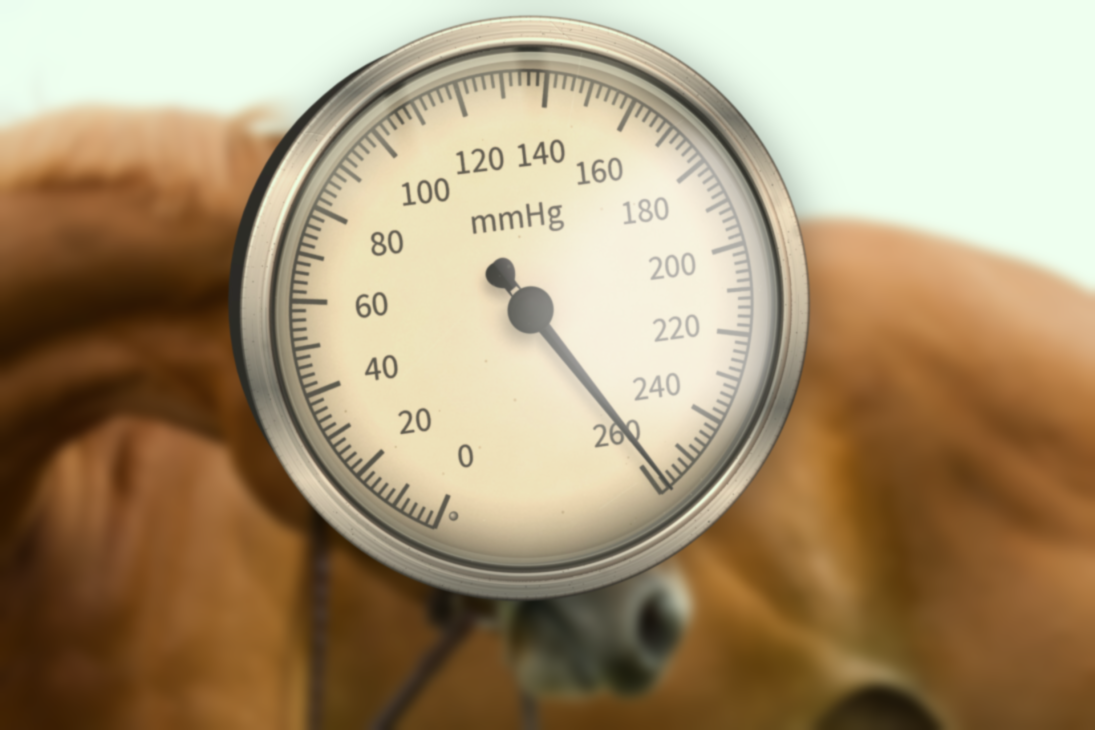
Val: 258 mmHg
